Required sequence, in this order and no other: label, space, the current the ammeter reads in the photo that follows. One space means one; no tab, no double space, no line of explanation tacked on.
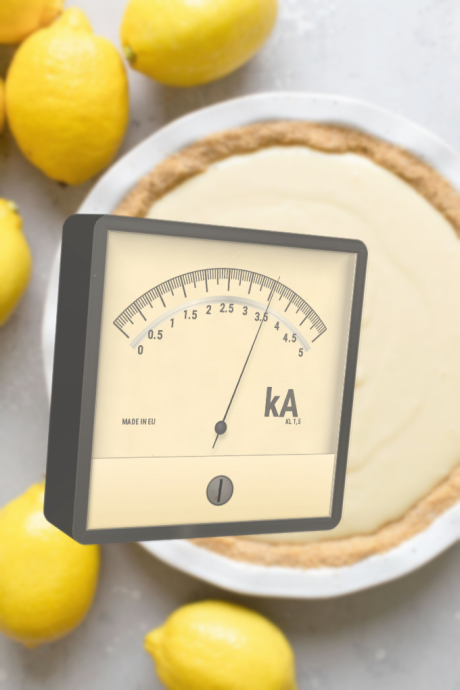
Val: 3.5 kA
